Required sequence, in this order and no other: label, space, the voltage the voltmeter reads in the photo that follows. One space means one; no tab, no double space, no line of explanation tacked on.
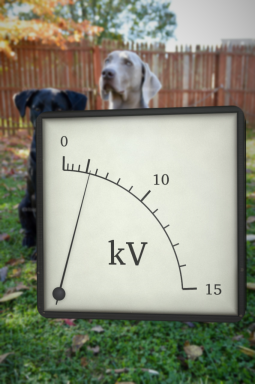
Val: 5.5 kV
